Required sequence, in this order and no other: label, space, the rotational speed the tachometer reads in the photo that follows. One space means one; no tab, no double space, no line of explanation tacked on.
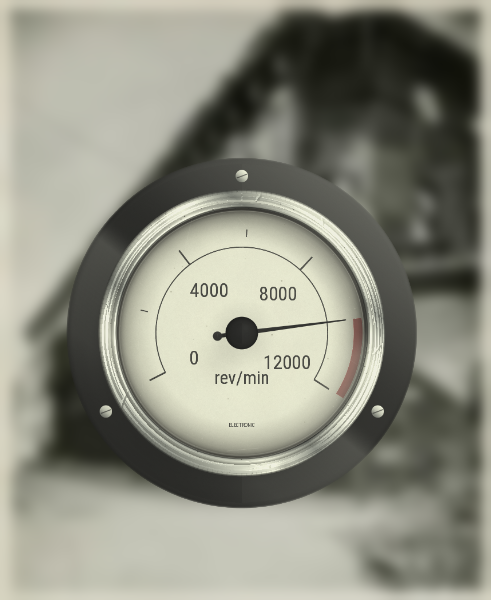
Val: 10000 rpm
